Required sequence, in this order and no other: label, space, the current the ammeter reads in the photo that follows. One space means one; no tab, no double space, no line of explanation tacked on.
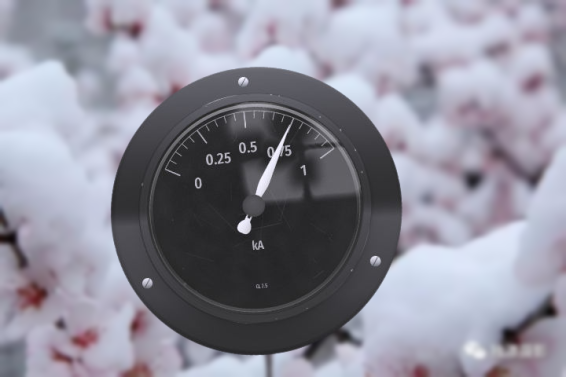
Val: 0.75 kA
